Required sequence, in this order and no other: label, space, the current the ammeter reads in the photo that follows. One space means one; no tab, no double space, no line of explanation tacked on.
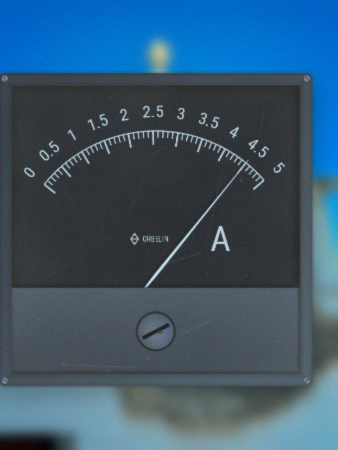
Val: 4.5 A
